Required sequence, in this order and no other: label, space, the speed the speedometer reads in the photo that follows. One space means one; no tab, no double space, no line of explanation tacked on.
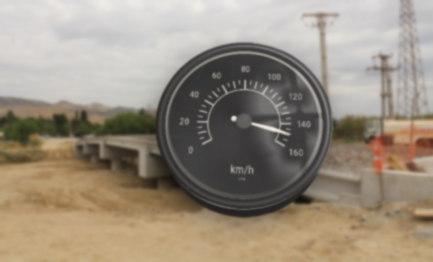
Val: 150 km/h
